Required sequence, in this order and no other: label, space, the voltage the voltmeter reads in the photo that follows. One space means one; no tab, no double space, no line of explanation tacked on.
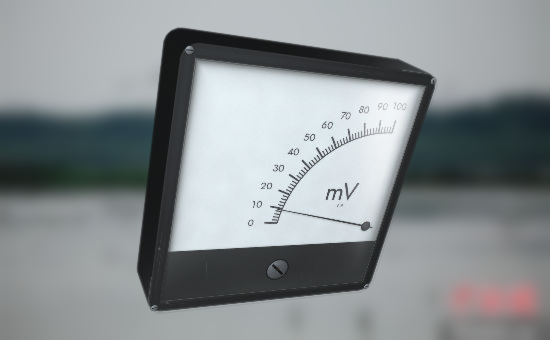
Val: 10 mV
